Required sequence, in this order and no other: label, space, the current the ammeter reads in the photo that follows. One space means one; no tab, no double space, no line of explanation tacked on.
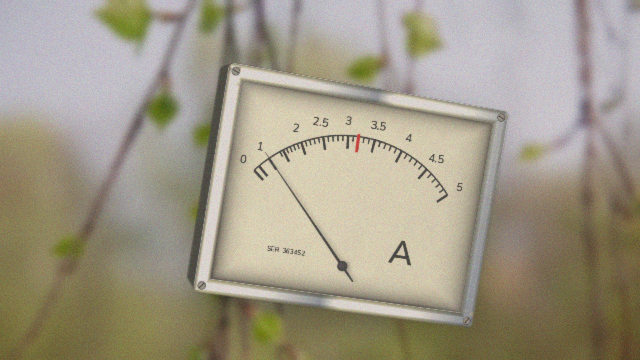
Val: 1 A
